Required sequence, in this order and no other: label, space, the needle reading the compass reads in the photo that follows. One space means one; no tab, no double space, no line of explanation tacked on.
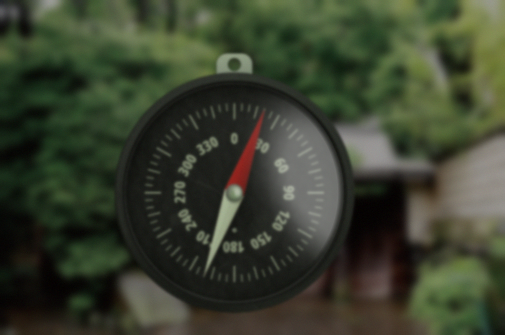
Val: 20 °
